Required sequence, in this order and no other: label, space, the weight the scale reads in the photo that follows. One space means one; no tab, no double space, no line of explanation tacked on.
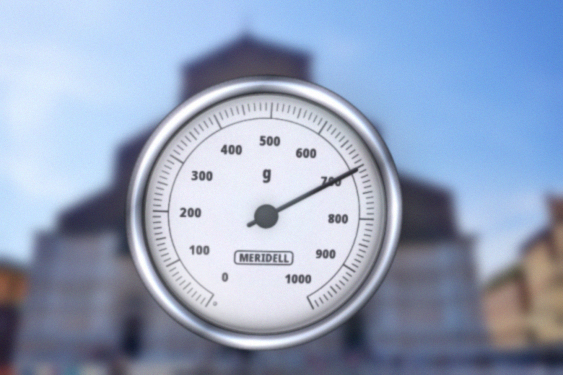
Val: 700 g
